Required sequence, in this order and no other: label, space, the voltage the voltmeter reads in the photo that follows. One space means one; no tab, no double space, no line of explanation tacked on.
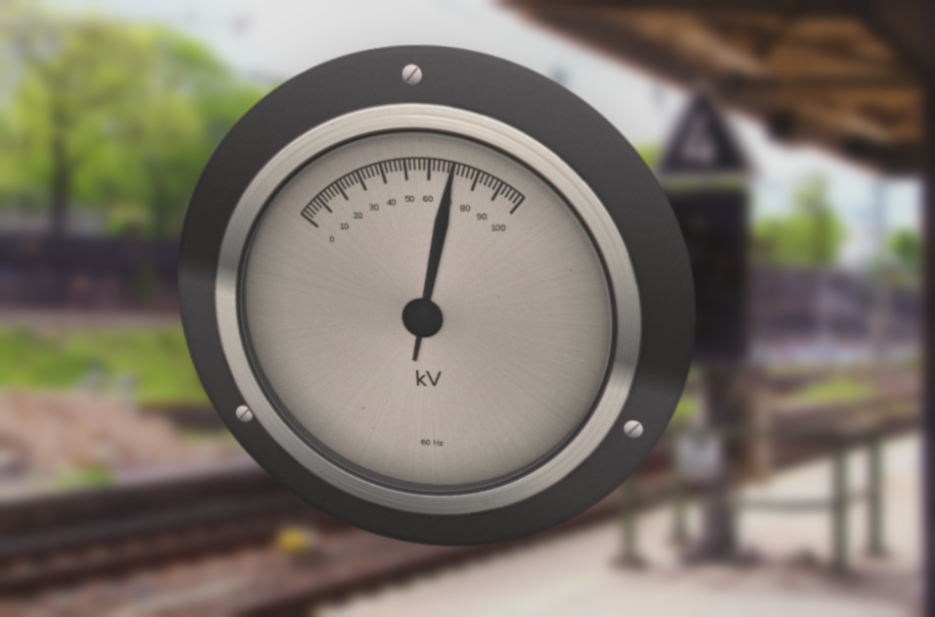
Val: 70 kV
